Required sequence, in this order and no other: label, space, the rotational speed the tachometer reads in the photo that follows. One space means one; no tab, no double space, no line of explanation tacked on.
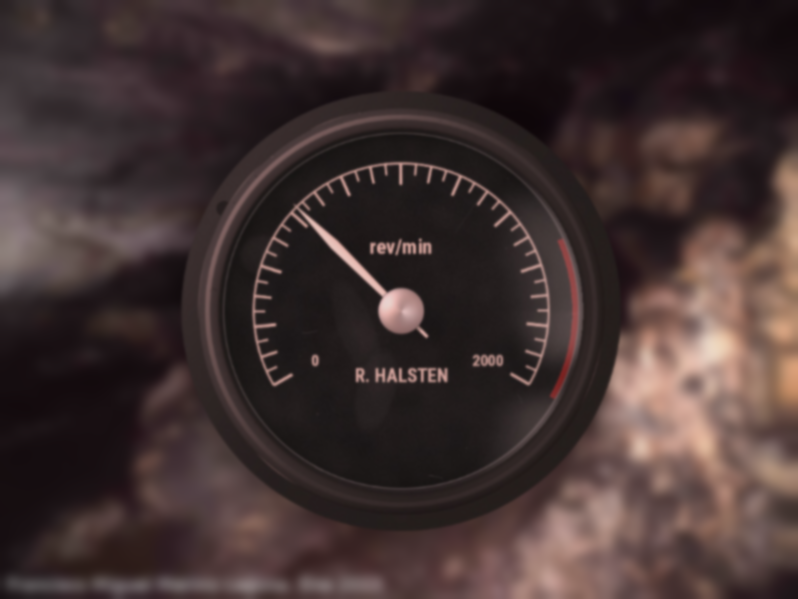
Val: 625 rpm
